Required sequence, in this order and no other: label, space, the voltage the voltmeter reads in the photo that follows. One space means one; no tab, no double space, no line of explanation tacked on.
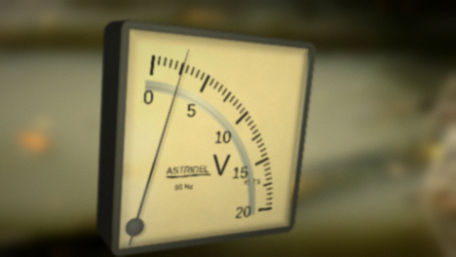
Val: 2.5 V
